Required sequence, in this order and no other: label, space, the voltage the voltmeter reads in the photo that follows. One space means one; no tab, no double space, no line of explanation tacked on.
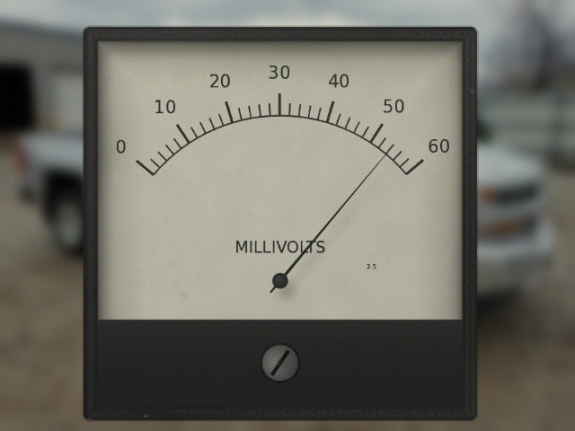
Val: 54 mV
